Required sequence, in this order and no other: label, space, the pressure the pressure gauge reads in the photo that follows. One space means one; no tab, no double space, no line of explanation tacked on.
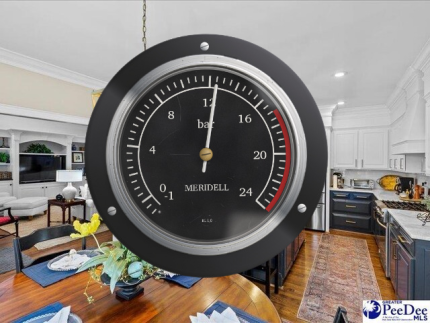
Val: 12.5 bar
